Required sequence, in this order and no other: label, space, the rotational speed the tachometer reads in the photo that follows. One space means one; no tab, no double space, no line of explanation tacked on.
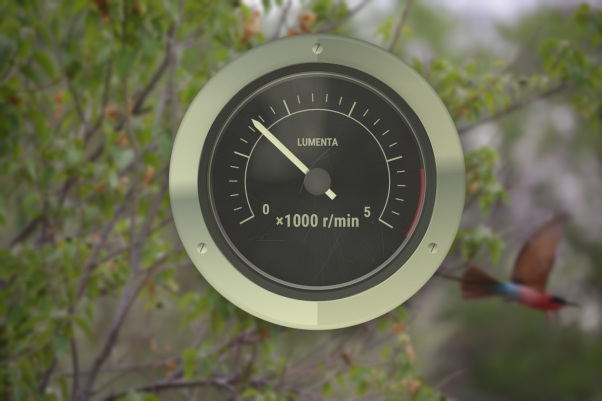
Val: 1500 rpm
